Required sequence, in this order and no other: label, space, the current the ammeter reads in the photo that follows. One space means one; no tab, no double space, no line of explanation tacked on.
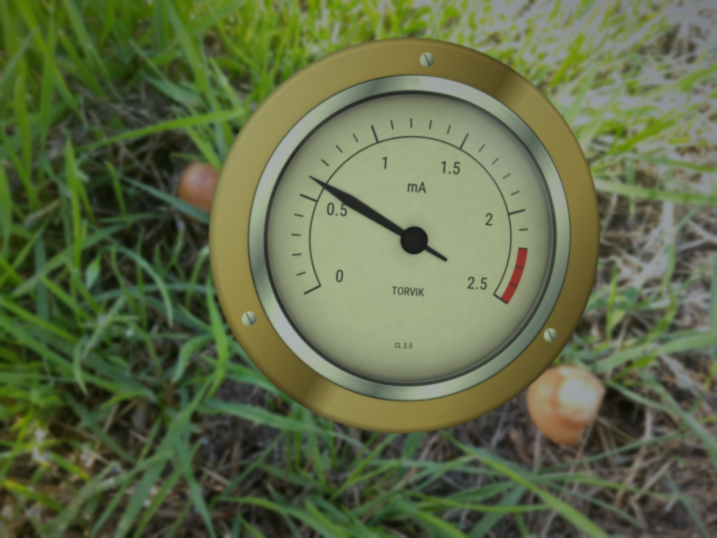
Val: 0.6 mA
